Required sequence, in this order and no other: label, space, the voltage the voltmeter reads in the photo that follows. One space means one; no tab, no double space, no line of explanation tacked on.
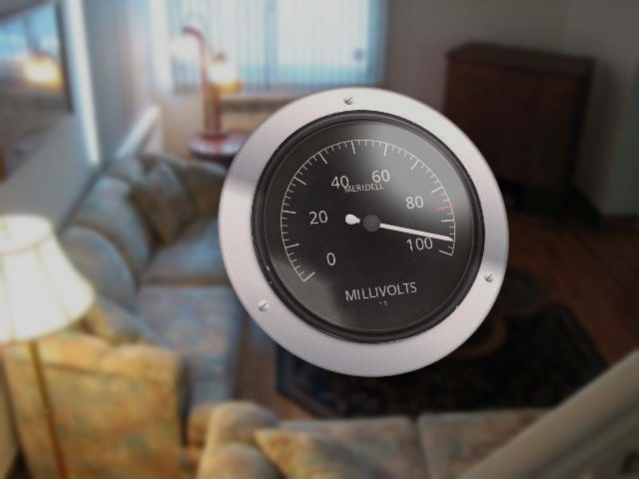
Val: 96 mV
